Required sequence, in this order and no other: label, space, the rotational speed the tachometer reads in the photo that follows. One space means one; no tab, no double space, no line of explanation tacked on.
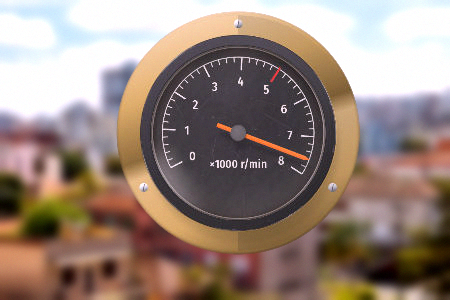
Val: 7600 rpm
